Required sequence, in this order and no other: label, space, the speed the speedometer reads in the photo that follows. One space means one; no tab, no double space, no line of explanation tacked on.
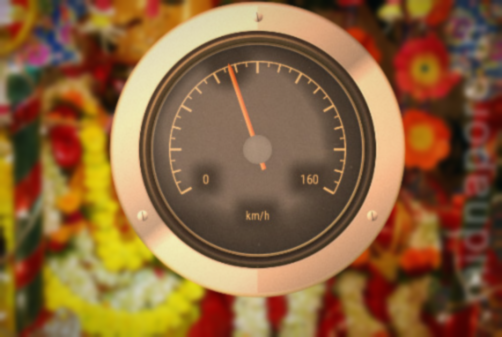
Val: 67.5 km/h
